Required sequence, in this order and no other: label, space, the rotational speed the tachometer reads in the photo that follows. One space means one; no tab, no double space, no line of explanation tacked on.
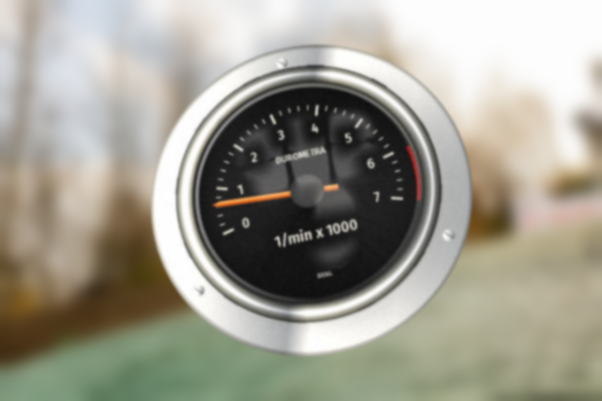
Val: 600 rpm
